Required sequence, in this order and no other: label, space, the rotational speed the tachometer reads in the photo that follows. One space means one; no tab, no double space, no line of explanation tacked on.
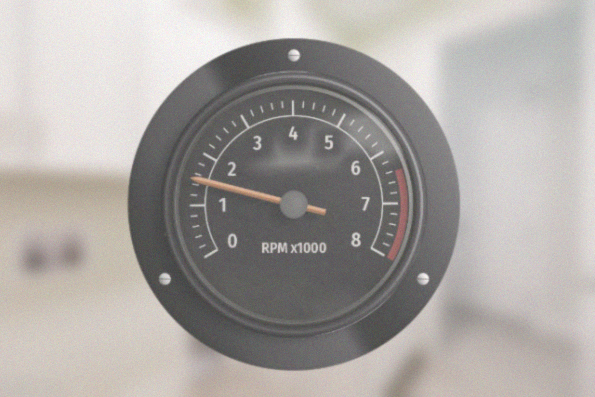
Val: 1500 rpm
